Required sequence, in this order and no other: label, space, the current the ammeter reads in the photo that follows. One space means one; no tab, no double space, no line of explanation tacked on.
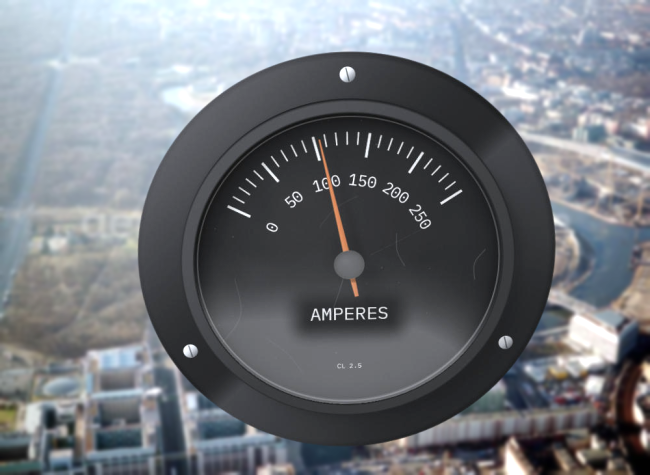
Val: 105 A
